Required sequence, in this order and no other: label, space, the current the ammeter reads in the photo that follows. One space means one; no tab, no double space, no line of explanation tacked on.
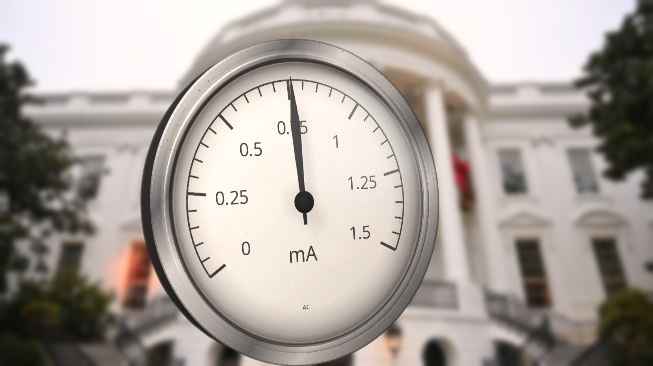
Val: 0.75 mA
